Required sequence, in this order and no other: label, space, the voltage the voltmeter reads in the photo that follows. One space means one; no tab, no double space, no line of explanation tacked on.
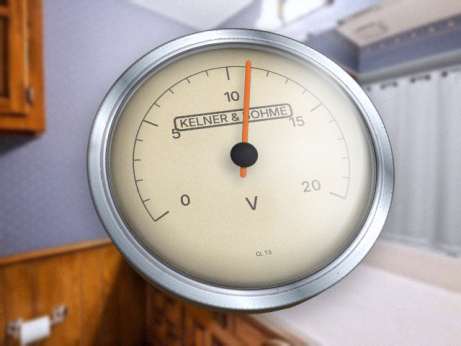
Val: 11 V
